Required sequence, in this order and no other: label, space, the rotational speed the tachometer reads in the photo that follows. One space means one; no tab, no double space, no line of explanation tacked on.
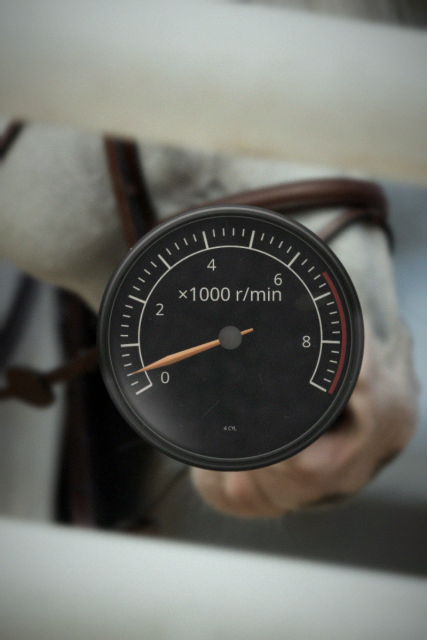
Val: 400 rpm
